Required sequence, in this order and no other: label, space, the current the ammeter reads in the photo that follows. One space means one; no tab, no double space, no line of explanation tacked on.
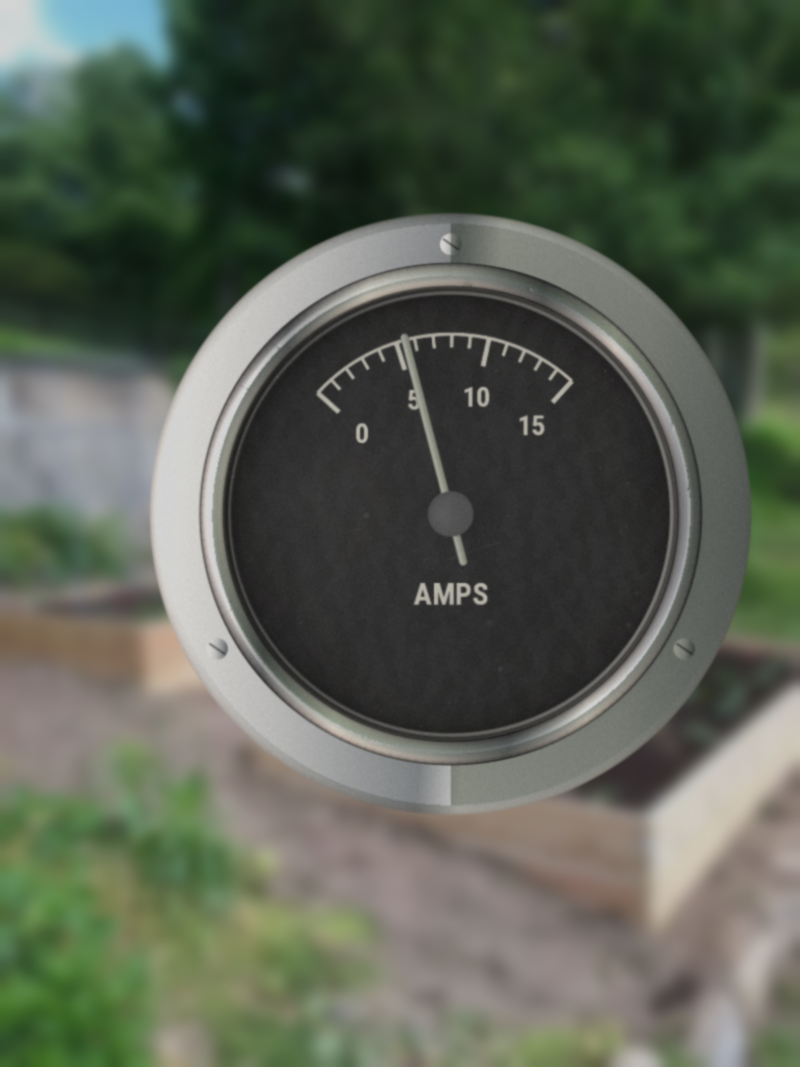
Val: 5.5 A
